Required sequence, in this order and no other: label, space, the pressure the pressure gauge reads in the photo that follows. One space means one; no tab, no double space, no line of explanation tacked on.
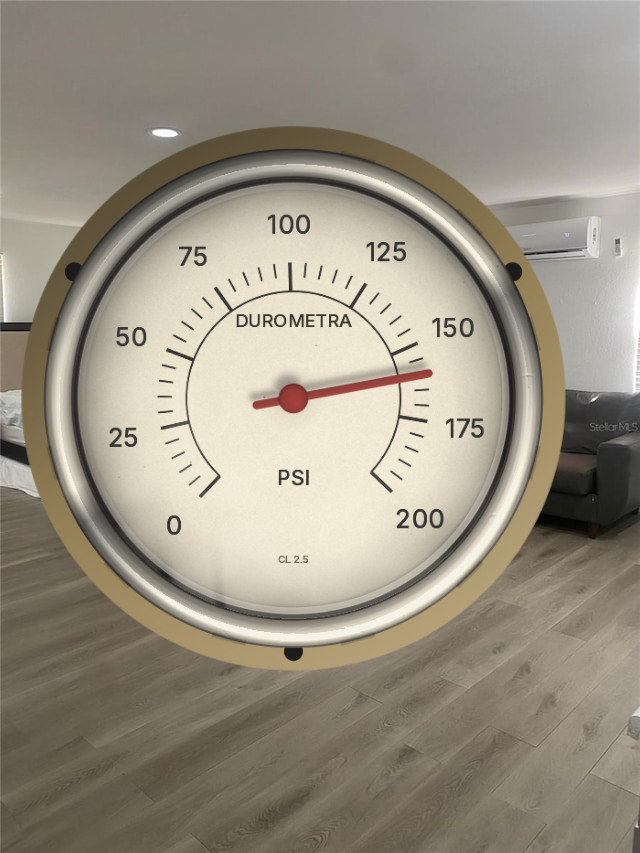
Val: 160 psi
